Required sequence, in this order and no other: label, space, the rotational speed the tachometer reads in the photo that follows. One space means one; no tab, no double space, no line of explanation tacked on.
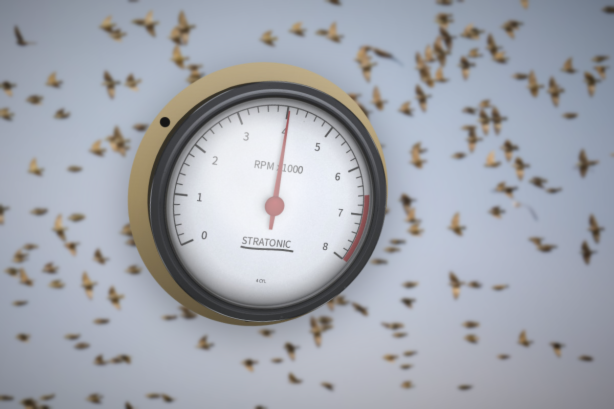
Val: 4000 rpm
